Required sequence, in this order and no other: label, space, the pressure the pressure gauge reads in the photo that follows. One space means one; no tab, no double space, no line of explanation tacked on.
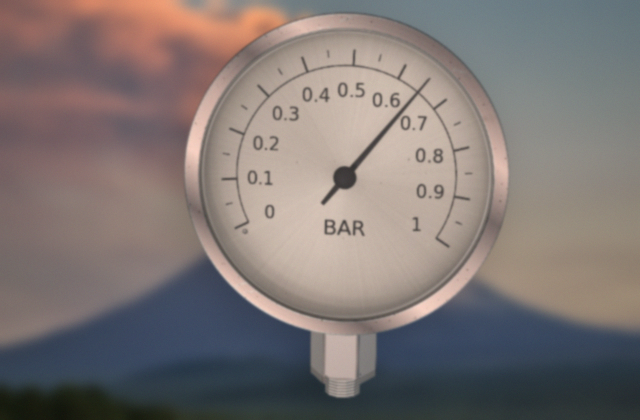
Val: 0.65 bar
